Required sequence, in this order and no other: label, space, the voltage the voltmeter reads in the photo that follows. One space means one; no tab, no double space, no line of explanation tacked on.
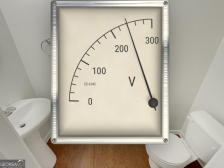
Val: 240 V
